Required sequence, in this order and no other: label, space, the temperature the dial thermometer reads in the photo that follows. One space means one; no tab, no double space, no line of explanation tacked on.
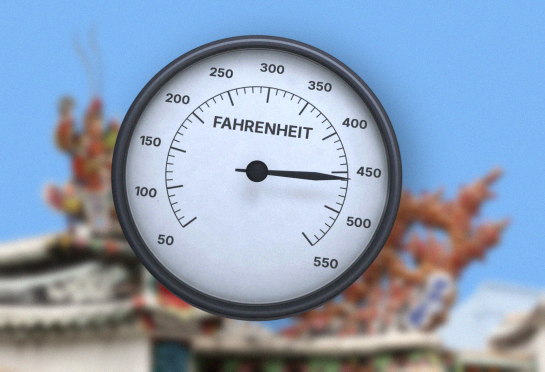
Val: 460 °F
